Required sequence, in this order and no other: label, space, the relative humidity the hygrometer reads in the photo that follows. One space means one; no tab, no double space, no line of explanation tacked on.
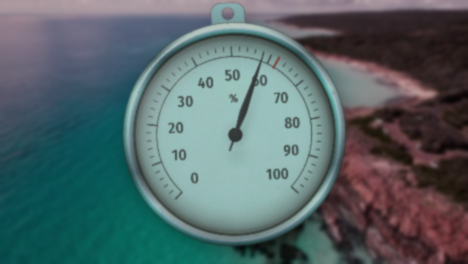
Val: 58 %
